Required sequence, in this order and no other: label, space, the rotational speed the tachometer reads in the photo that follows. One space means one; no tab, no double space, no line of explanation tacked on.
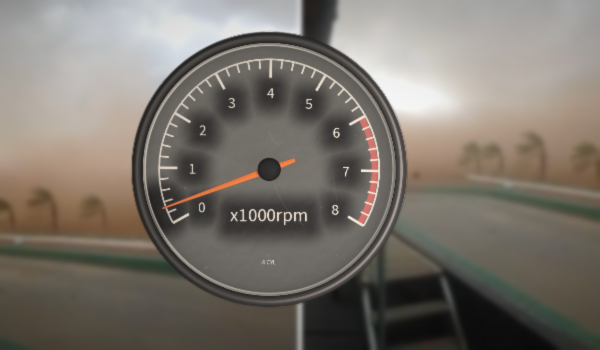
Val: 300 rpm
